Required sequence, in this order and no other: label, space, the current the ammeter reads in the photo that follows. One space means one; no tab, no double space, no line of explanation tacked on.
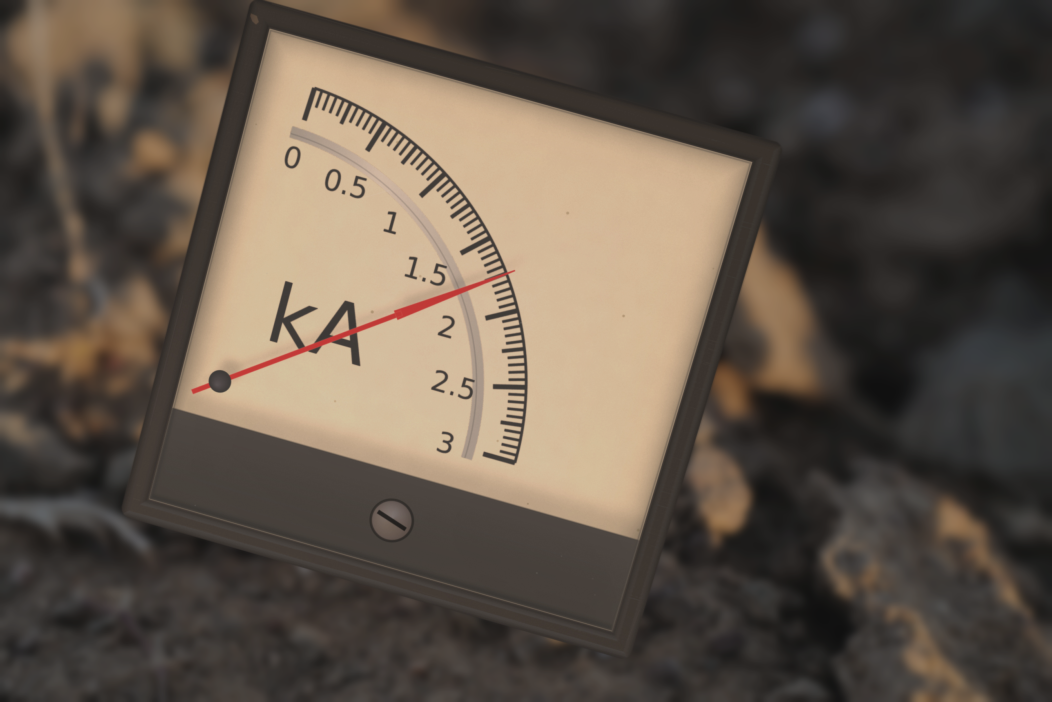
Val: 1.75 kA
